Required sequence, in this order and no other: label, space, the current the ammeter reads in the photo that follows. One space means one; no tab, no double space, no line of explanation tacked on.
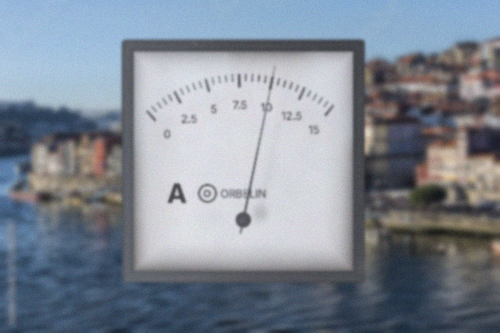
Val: 10 A
